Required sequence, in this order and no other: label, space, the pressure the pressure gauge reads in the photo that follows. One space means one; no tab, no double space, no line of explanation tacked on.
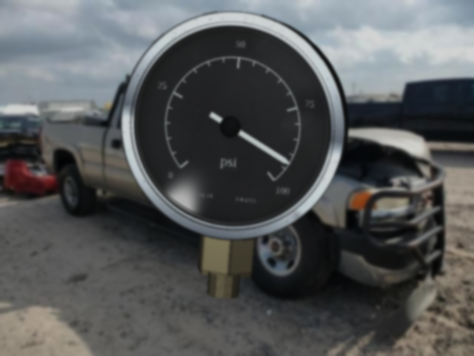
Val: 92.5 psi
